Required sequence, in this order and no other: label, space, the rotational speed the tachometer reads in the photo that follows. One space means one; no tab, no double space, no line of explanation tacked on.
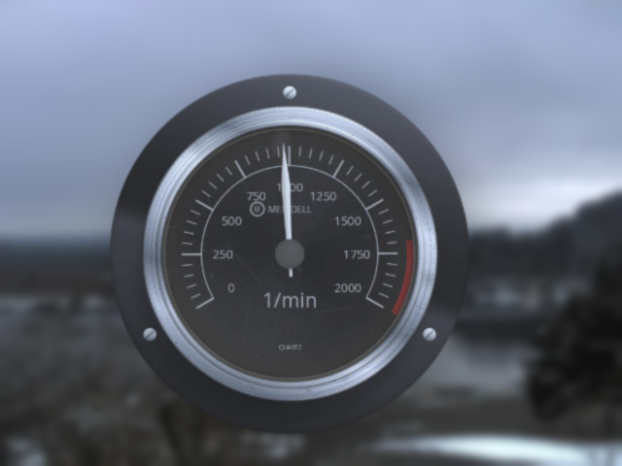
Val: 975 rpm
